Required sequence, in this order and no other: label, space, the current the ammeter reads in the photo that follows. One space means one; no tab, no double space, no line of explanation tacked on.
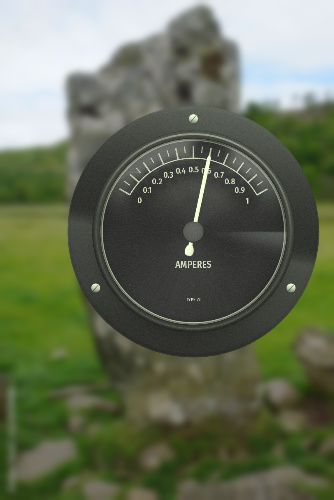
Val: 0.6 A
